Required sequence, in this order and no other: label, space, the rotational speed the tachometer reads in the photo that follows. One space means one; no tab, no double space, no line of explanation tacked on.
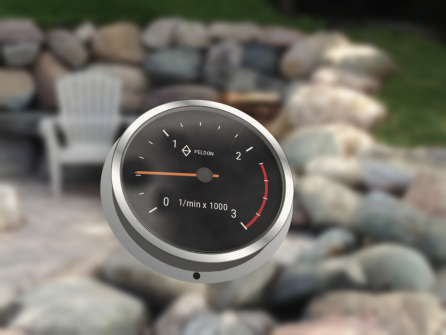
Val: 400 rpm
